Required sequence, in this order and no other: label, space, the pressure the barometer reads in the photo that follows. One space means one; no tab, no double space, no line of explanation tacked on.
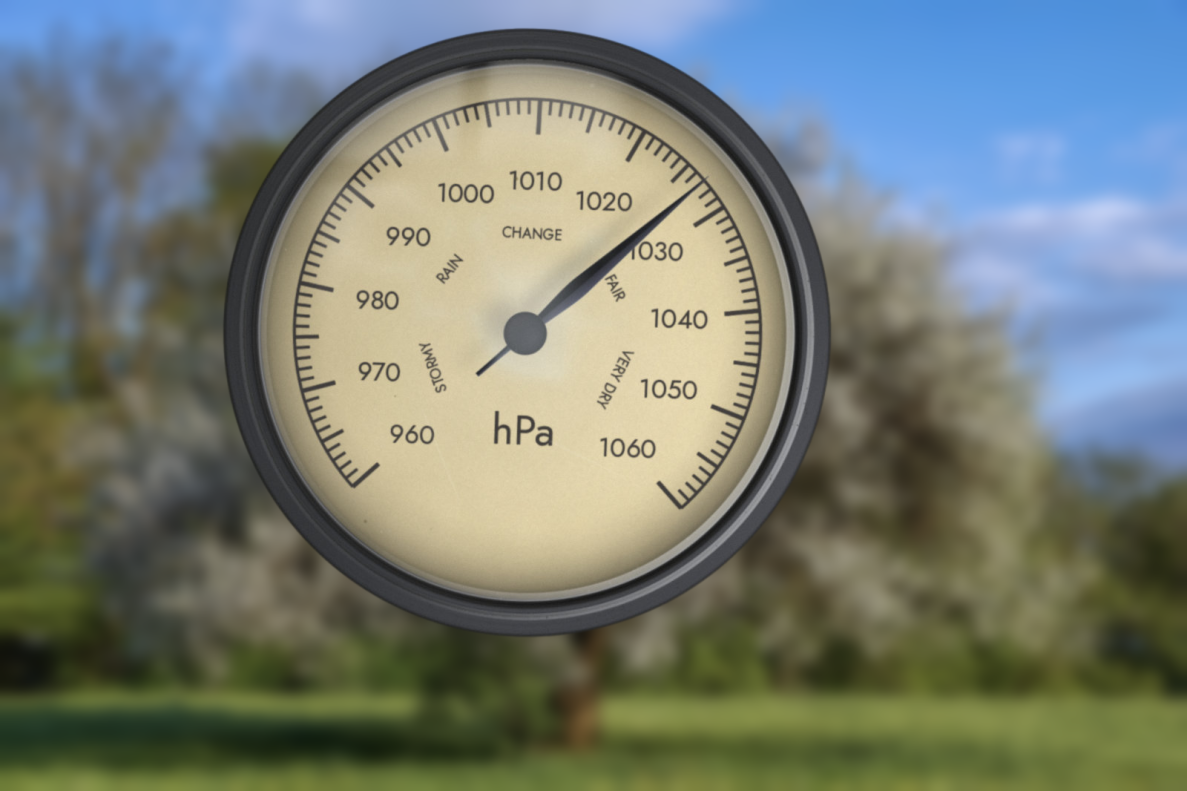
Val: 1027 hPa
